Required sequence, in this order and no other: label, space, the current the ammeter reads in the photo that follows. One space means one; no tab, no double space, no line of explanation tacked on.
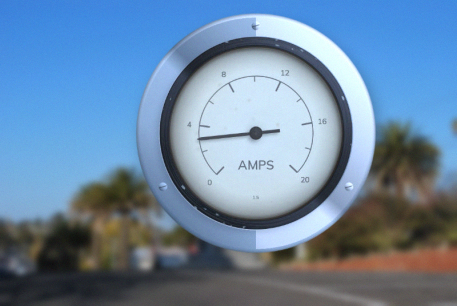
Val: 3 A
